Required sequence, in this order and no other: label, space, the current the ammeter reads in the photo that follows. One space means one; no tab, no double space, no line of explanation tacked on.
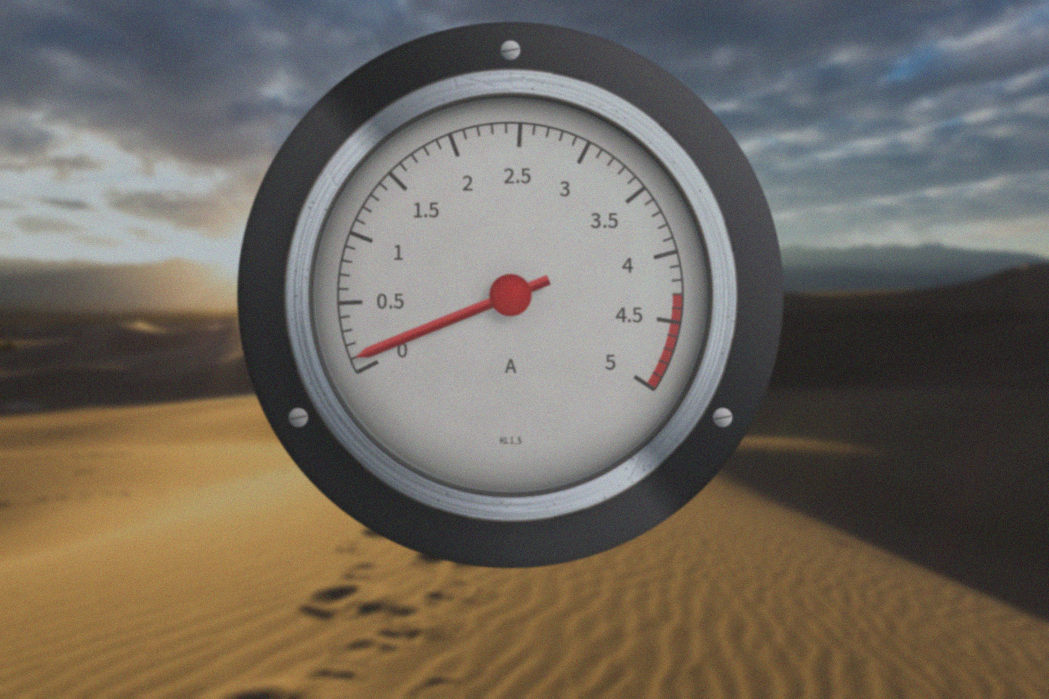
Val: 0.1 A
